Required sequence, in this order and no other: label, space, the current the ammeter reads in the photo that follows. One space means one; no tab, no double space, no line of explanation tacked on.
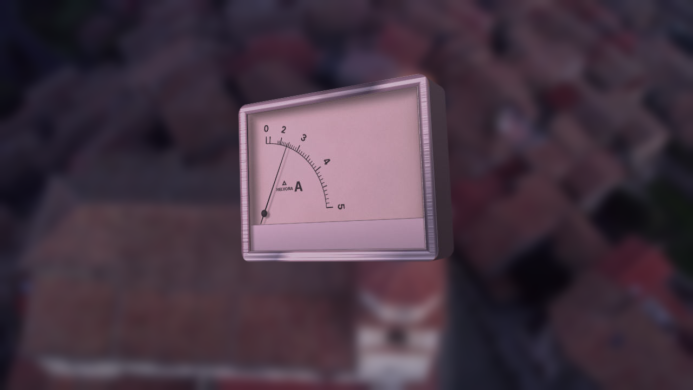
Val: 2.5 A
